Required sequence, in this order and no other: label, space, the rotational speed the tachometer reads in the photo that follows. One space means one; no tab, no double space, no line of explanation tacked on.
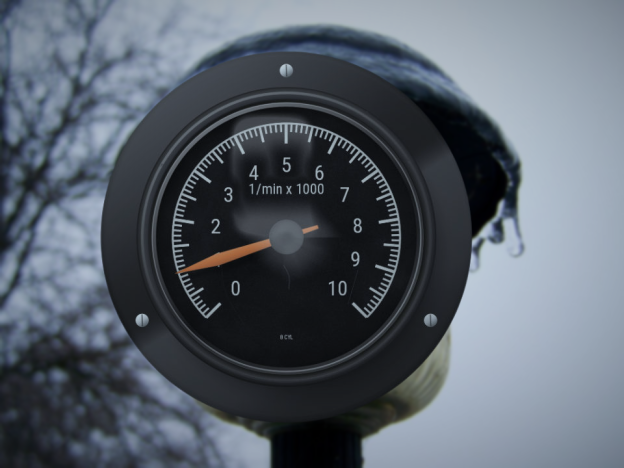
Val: 1000 rpm
